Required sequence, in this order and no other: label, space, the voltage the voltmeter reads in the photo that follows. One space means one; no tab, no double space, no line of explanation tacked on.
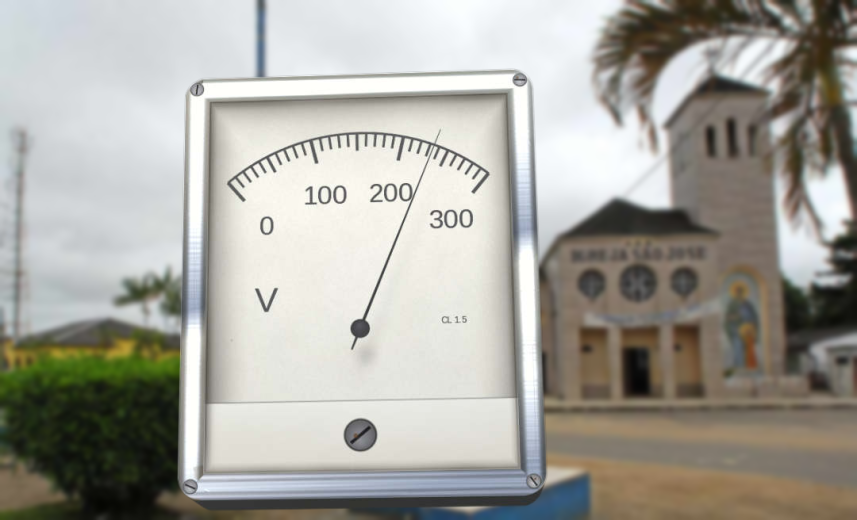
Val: 235 V
